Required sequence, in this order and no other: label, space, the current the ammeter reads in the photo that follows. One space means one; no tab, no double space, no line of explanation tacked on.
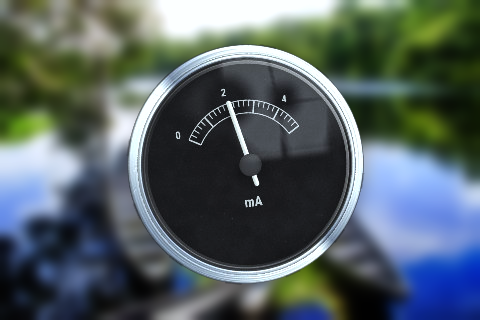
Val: 2 mA
